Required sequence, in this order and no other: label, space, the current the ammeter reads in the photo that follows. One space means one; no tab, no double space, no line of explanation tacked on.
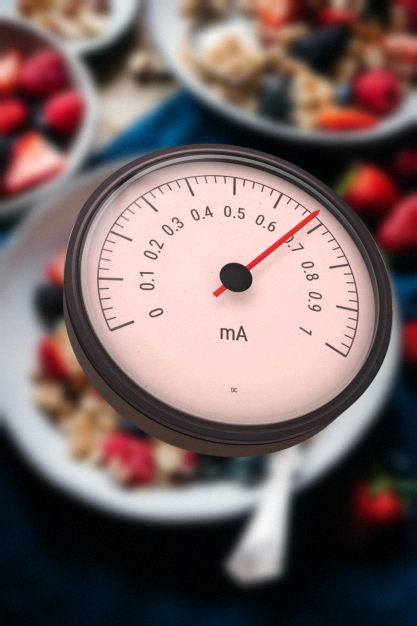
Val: 0.68 mA
